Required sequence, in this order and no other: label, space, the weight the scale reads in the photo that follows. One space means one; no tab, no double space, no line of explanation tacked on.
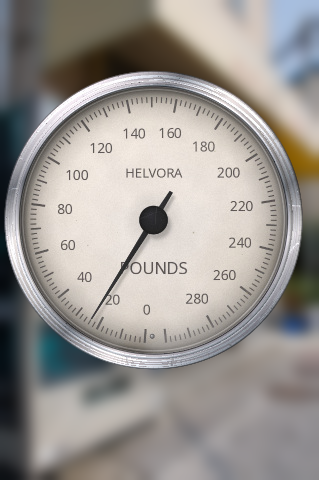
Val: 24 lb
